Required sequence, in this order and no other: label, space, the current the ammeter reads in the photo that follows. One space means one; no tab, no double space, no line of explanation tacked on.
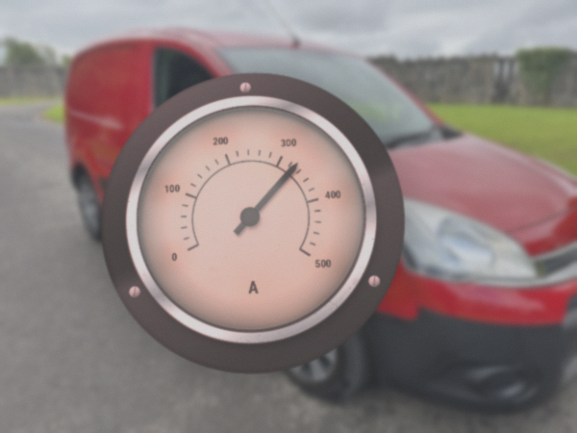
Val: 330 A
